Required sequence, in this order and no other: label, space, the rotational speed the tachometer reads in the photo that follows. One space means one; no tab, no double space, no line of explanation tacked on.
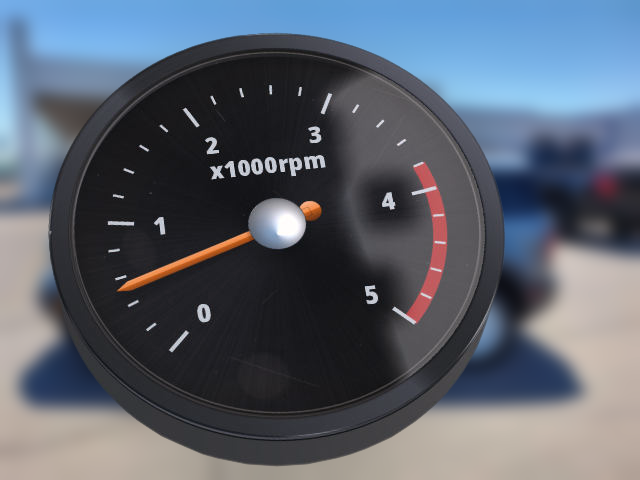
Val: 500 rpm
